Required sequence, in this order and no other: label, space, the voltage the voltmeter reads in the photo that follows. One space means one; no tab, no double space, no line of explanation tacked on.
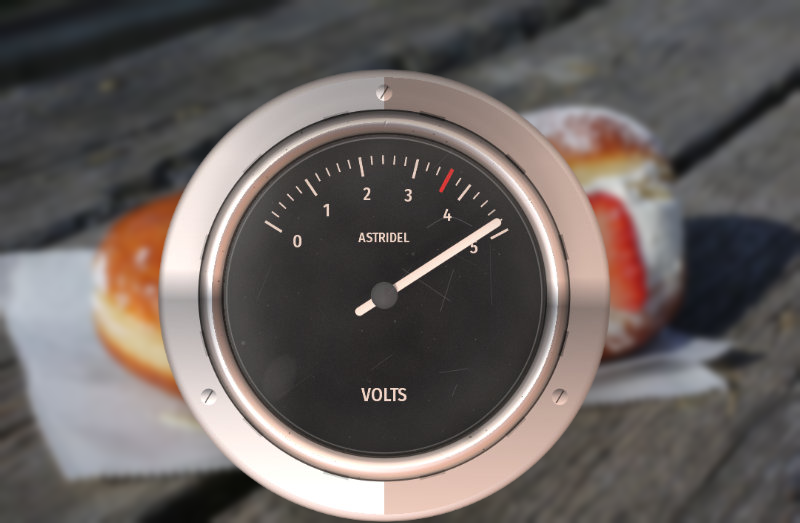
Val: 4.8 V
